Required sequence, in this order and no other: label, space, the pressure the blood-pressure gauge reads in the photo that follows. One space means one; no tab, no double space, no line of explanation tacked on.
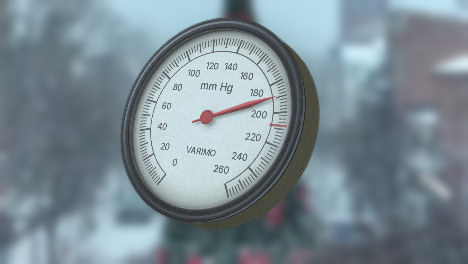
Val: 190 mmHg
